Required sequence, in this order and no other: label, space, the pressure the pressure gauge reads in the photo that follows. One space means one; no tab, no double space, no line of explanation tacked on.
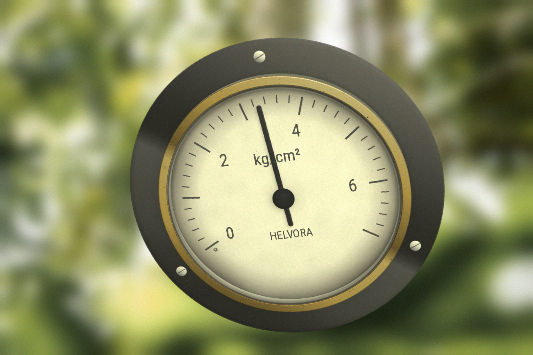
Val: 3.3 kg/cm²
